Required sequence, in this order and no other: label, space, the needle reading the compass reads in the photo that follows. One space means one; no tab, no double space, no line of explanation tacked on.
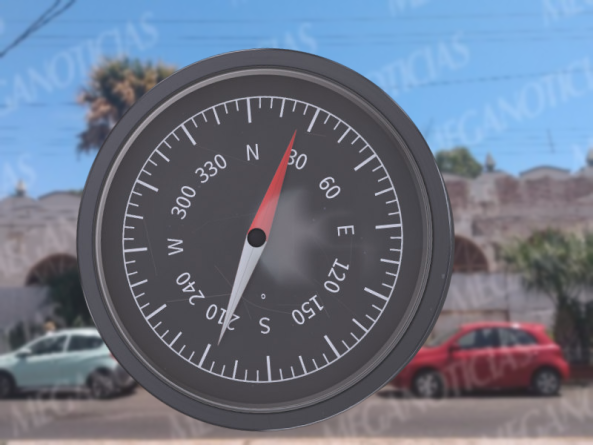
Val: 25 °
